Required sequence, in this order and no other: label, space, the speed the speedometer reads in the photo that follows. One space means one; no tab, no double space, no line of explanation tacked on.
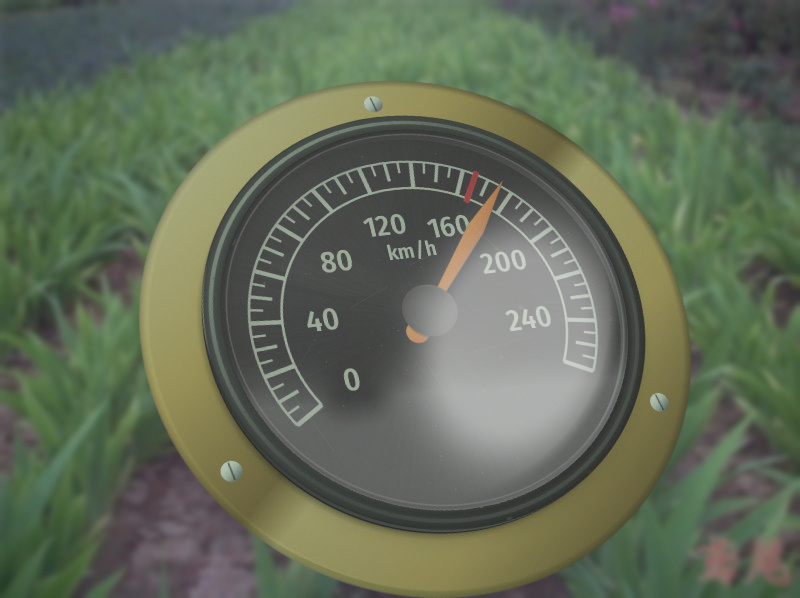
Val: 175 km/h
